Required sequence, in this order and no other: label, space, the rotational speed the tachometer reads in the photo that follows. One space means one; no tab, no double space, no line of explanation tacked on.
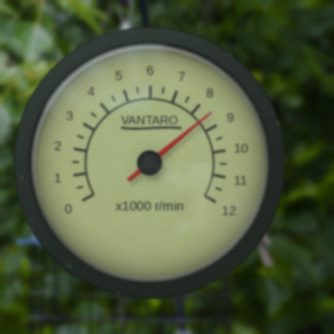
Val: 8500 rpm
